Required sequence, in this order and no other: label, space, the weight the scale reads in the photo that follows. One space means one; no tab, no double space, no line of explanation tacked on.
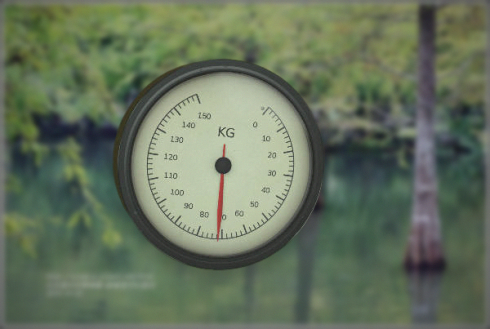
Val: 72 kg
